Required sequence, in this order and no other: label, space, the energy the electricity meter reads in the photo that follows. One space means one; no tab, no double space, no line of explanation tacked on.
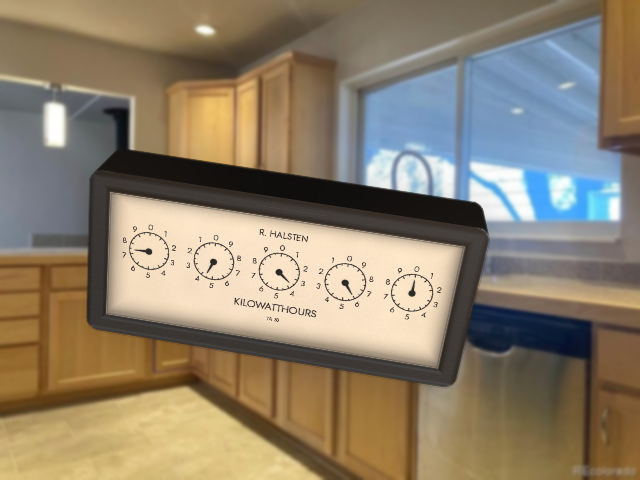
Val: 74360 kWh
